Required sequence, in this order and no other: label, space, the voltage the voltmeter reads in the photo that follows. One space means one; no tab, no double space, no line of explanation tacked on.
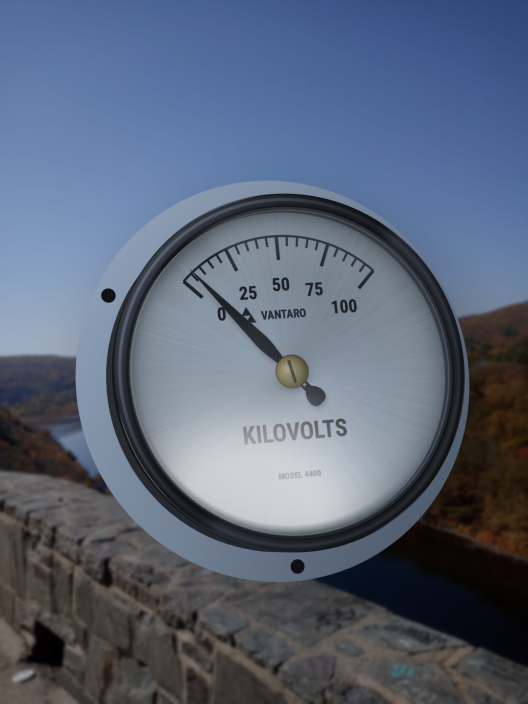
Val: 5 kV
